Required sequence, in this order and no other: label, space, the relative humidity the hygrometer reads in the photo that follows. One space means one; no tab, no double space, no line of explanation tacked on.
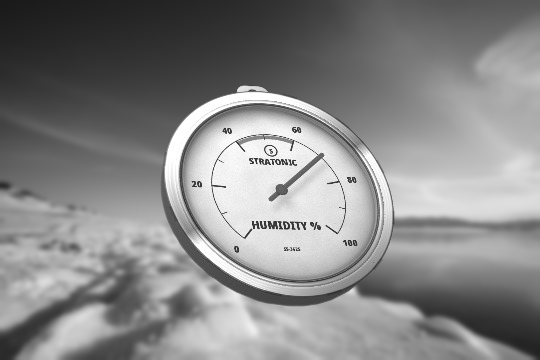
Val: 70 %
